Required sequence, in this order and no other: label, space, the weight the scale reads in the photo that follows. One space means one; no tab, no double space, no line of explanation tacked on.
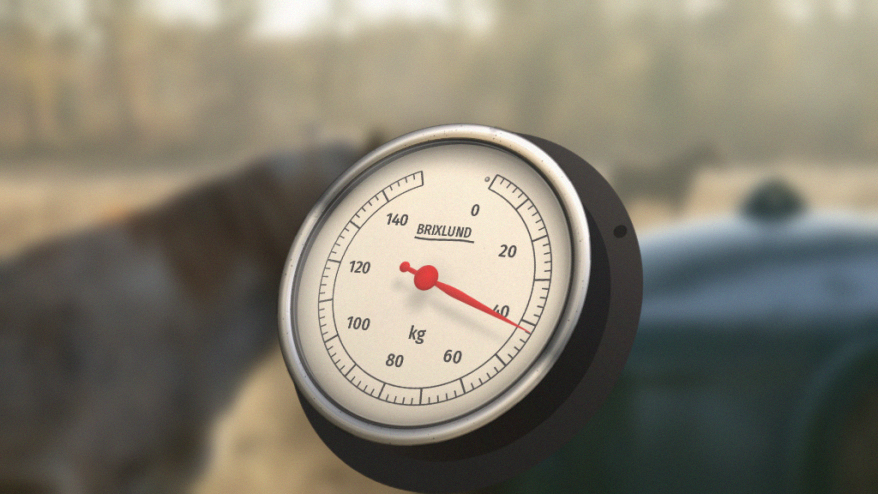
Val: 42 kg
